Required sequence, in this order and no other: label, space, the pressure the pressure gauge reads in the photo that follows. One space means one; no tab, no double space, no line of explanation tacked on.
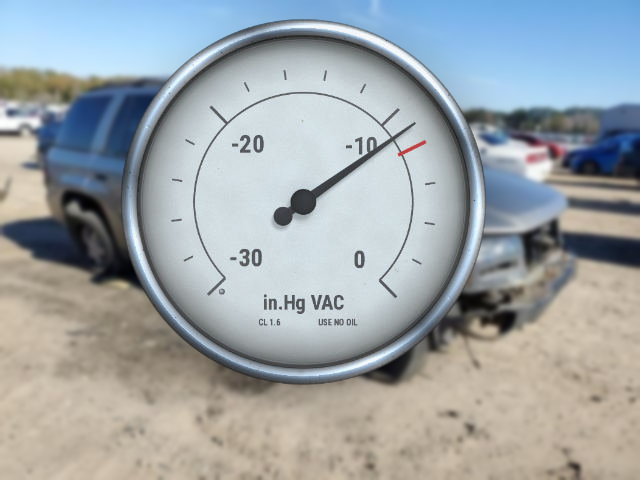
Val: -9 inHg
